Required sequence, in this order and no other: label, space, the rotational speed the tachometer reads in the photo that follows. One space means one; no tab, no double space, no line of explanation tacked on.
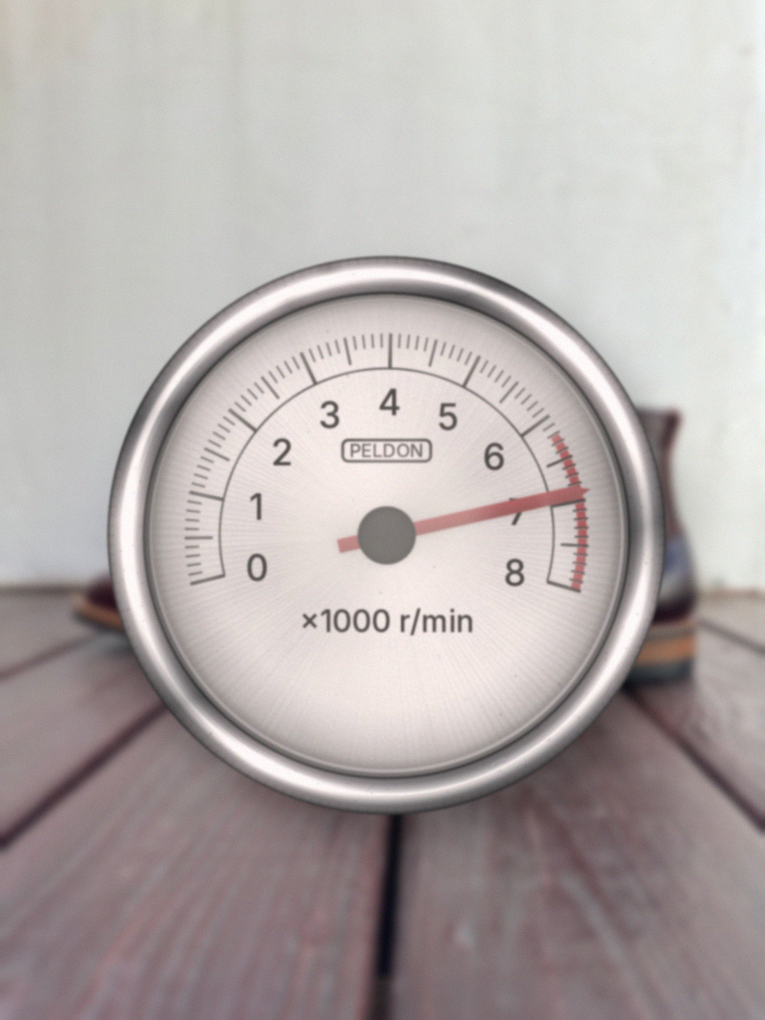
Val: 6900 rpm
